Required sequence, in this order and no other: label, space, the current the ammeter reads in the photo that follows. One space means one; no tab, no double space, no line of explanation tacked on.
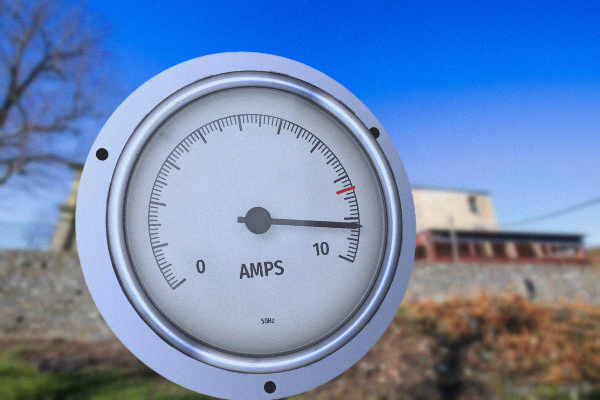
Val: 9.2 A
